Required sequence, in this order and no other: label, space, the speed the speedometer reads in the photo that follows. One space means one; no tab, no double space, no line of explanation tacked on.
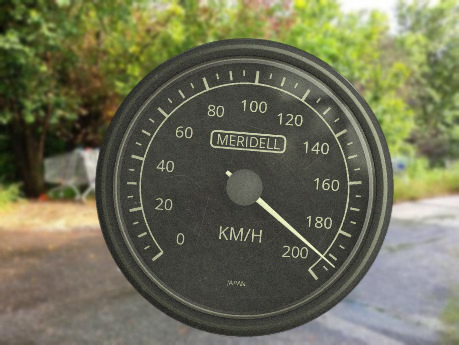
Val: 192.5 km/h
